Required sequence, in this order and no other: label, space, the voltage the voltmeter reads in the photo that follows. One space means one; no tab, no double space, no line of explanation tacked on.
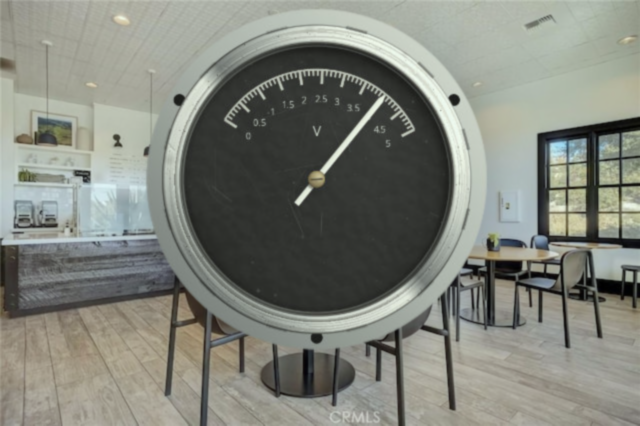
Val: 4 V
